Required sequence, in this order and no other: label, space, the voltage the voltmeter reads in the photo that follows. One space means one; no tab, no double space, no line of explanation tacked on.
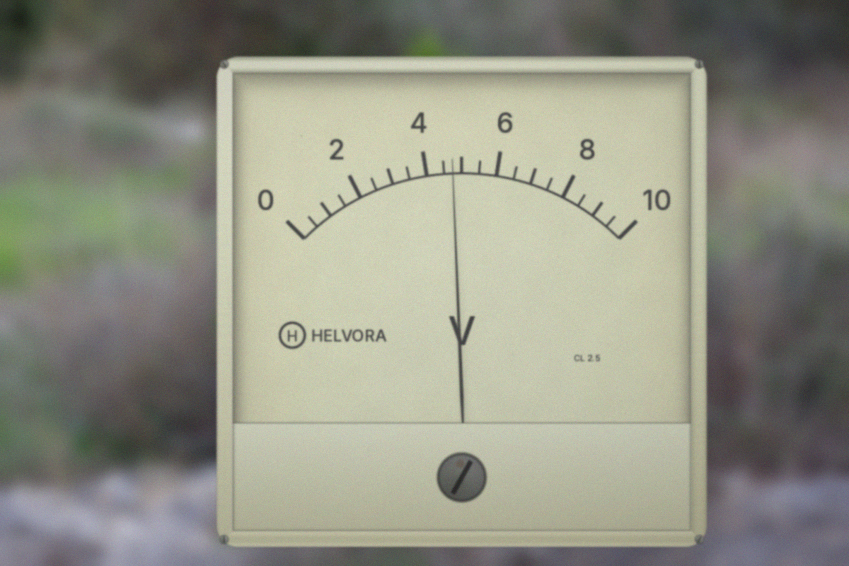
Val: 4.75 V
